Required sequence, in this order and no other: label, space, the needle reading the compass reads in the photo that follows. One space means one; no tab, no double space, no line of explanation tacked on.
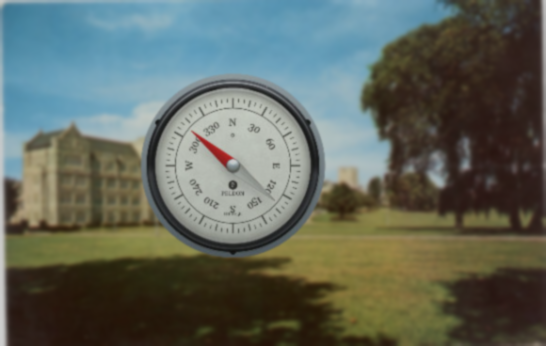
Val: 310 °
